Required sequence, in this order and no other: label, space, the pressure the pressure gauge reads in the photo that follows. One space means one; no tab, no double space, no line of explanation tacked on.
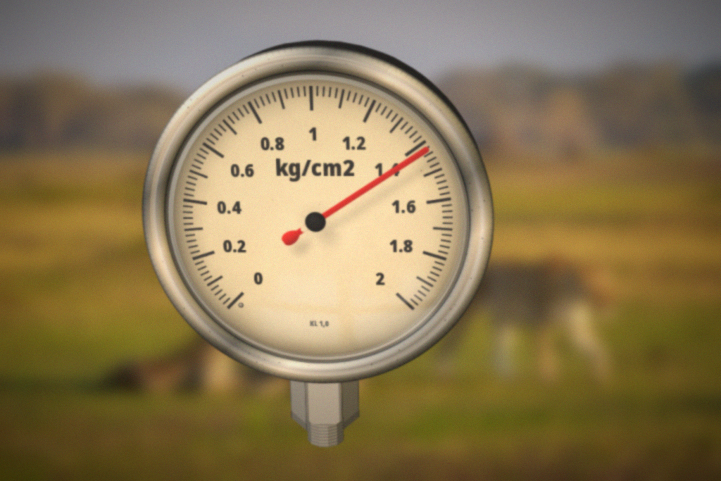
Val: 1.42 kg/cm²
